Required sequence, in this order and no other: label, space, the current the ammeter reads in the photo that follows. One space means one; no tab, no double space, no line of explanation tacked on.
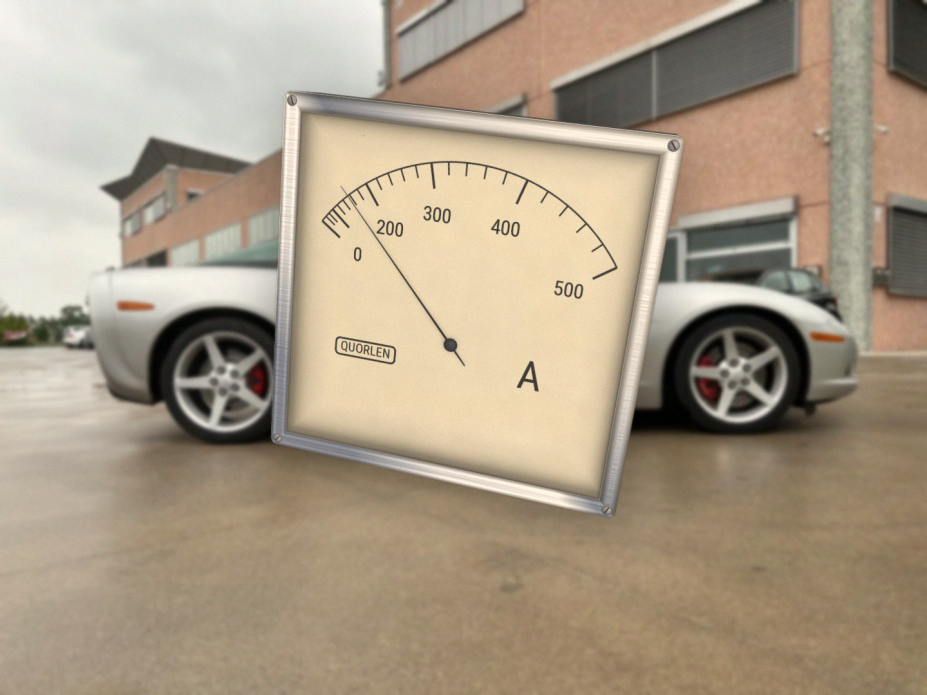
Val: 160 A
